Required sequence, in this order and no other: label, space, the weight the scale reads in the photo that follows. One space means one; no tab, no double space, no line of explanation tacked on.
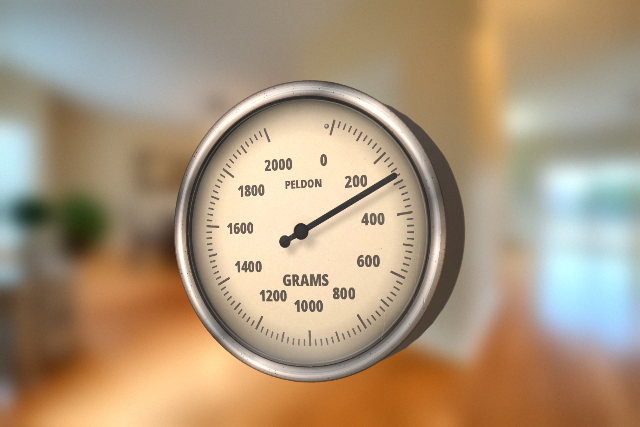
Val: 280 g
